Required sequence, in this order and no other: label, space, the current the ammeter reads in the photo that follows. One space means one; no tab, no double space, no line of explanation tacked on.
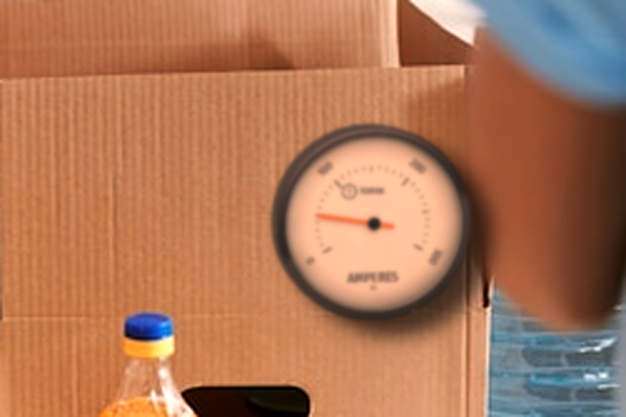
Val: 50 A
